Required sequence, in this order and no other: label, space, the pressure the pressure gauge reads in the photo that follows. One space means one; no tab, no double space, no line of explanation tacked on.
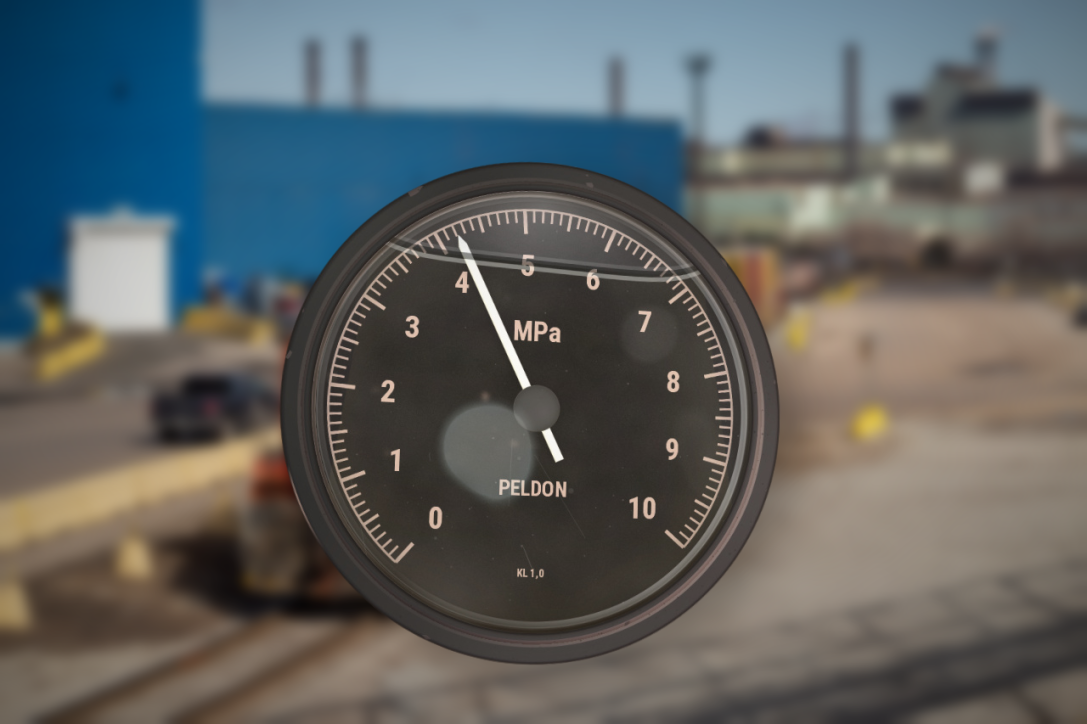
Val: 4.2 MPa
